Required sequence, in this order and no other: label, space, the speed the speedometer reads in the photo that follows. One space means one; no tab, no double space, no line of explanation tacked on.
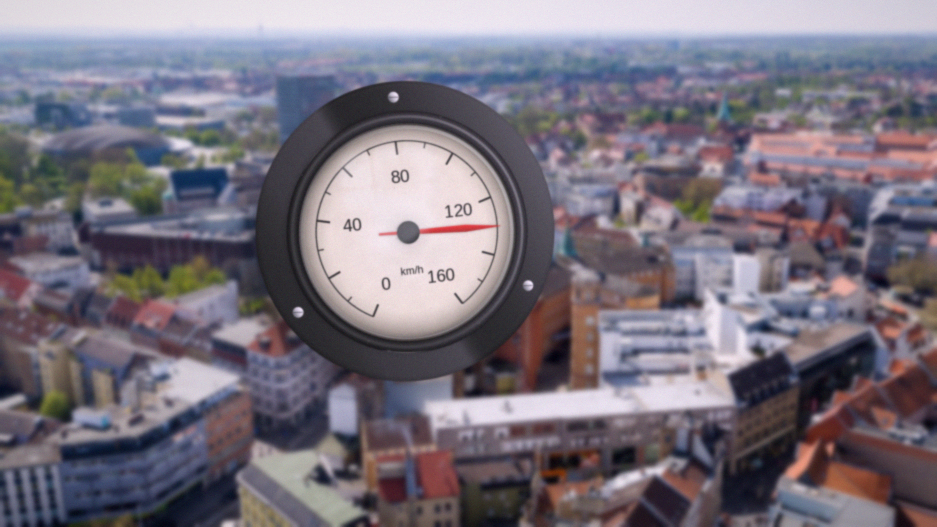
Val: 130 km/h
